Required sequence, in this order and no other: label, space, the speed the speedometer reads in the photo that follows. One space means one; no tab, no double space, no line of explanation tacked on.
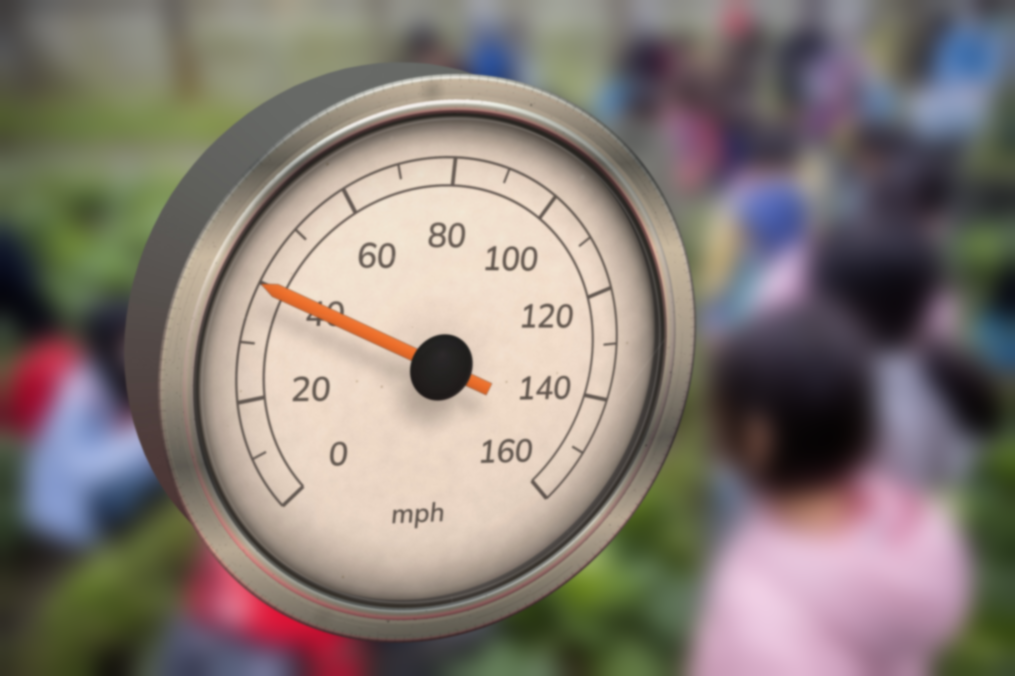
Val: 40 mph
